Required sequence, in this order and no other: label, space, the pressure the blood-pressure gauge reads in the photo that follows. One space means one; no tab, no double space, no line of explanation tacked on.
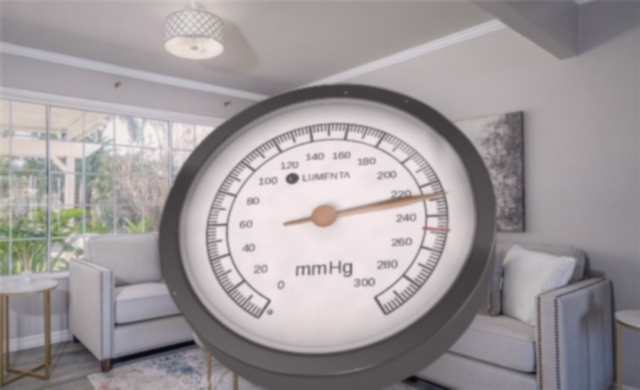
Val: 230 mmHg
